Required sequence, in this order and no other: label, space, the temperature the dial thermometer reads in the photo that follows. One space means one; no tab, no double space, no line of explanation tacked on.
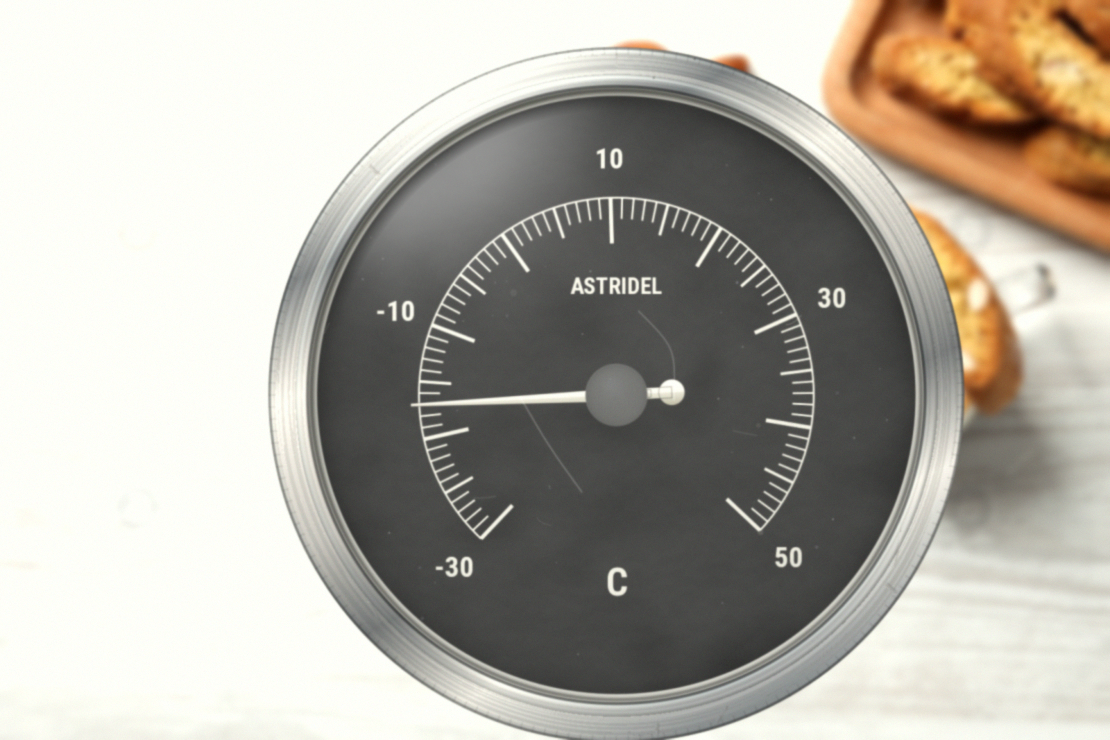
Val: -17 °C
